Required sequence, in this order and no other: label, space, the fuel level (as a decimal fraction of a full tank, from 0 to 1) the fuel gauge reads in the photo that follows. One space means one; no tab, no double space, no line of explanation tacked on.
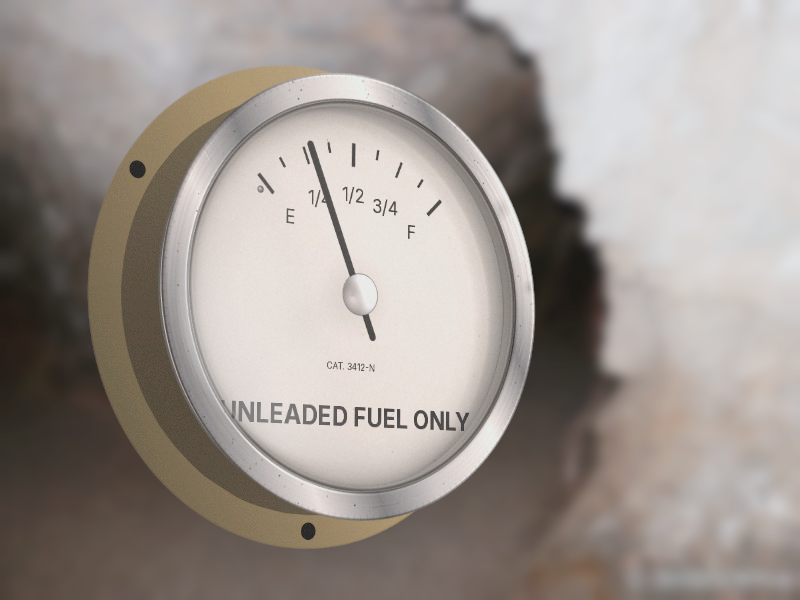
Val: 0.25
